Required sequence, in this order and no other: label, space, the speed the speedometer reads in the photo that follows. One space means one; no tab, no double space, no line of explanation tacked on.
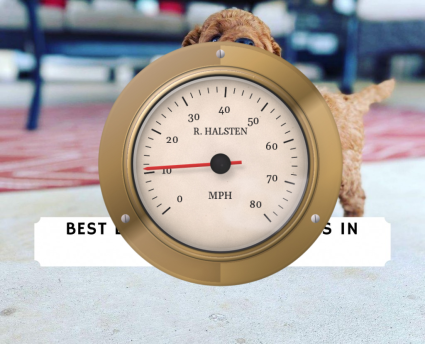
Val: 11 mph
